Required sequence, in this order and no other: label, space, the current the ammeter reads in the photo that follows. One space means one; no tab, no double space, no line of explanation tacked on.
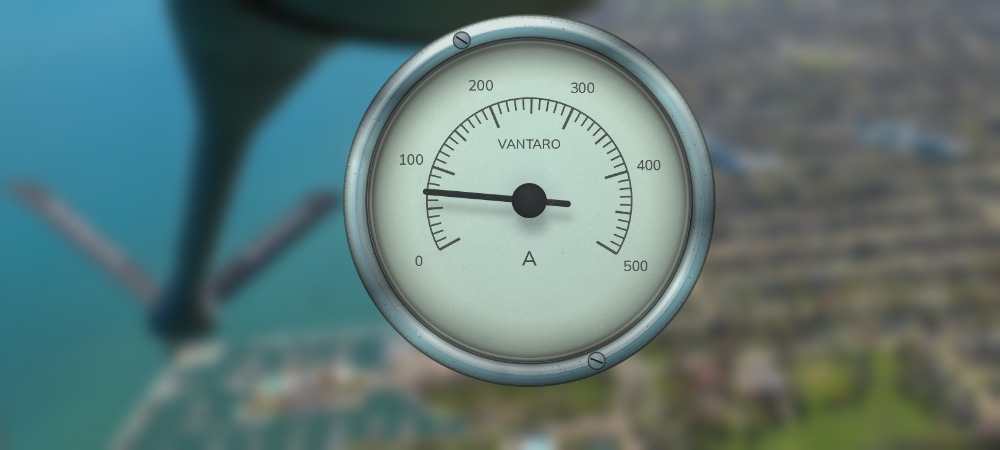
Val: 70 A
